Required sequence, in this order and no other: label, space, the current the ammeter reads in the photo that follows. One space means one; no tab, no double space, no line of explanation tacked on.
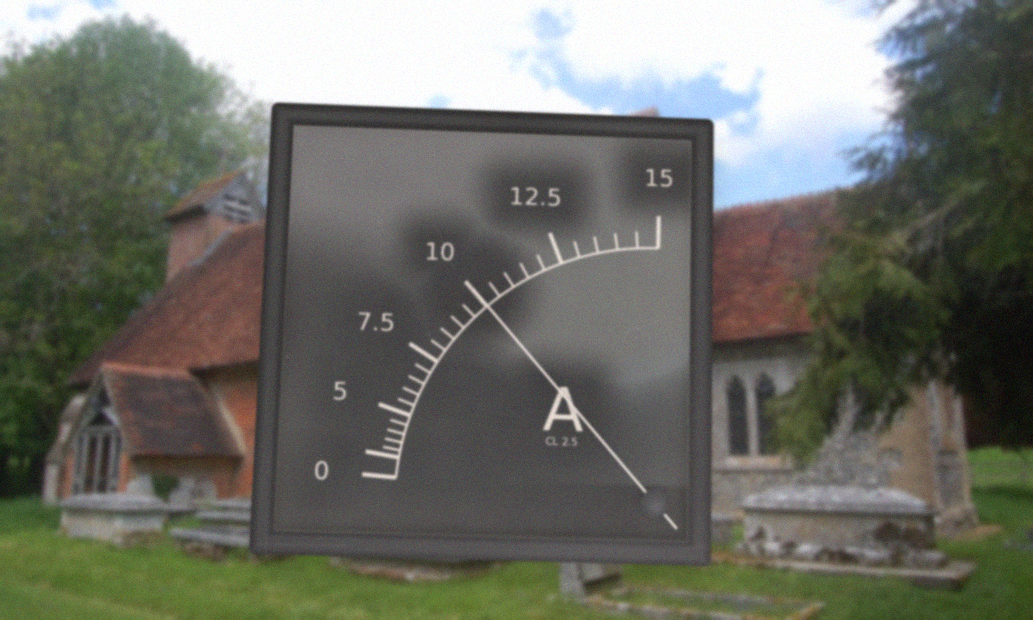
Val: 10 A
